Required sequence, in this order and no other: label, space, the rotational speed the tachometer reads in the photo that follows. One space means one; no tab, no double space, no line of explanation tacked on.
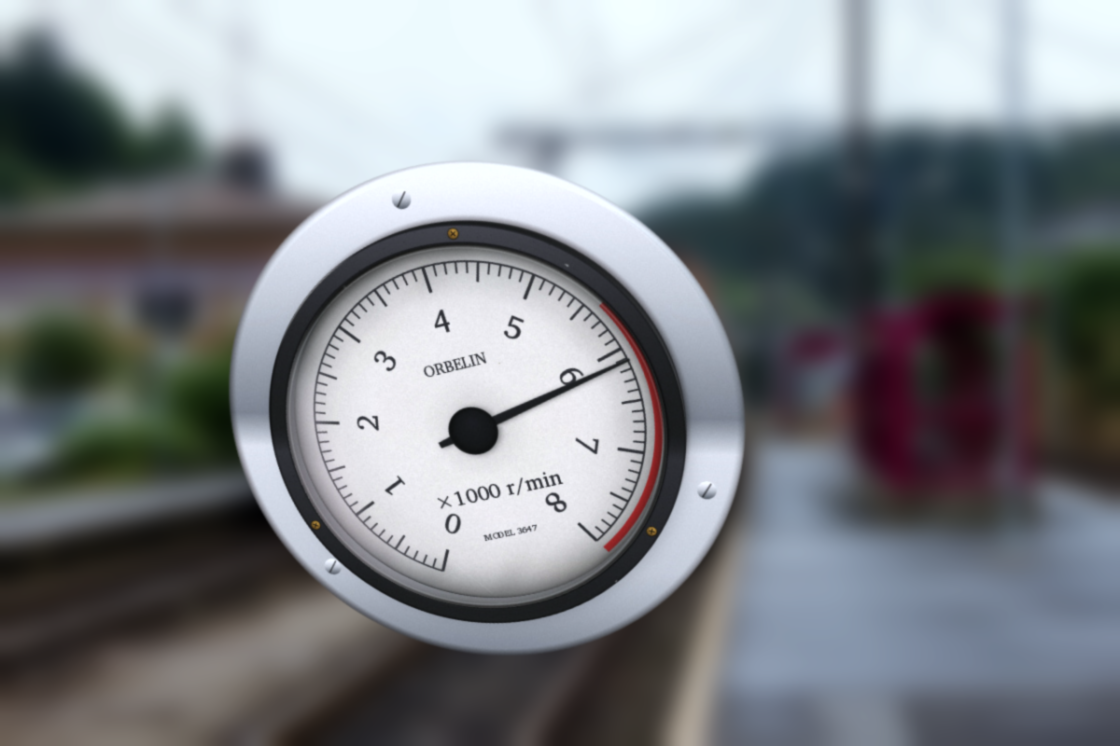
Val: 6100 rpm
